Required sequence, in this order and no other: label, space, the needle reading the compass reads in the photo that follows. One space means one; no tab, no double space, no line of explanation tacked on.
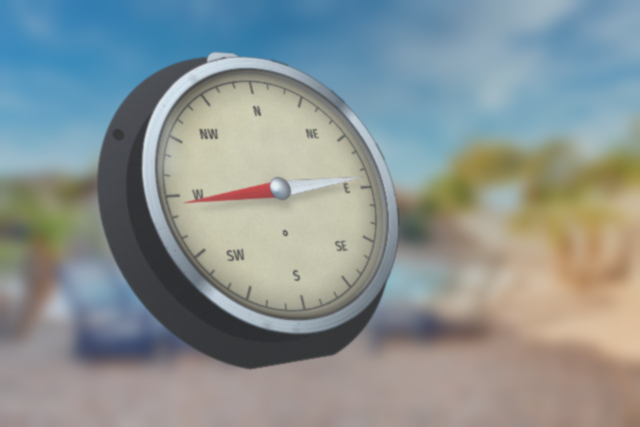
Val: 265 °
